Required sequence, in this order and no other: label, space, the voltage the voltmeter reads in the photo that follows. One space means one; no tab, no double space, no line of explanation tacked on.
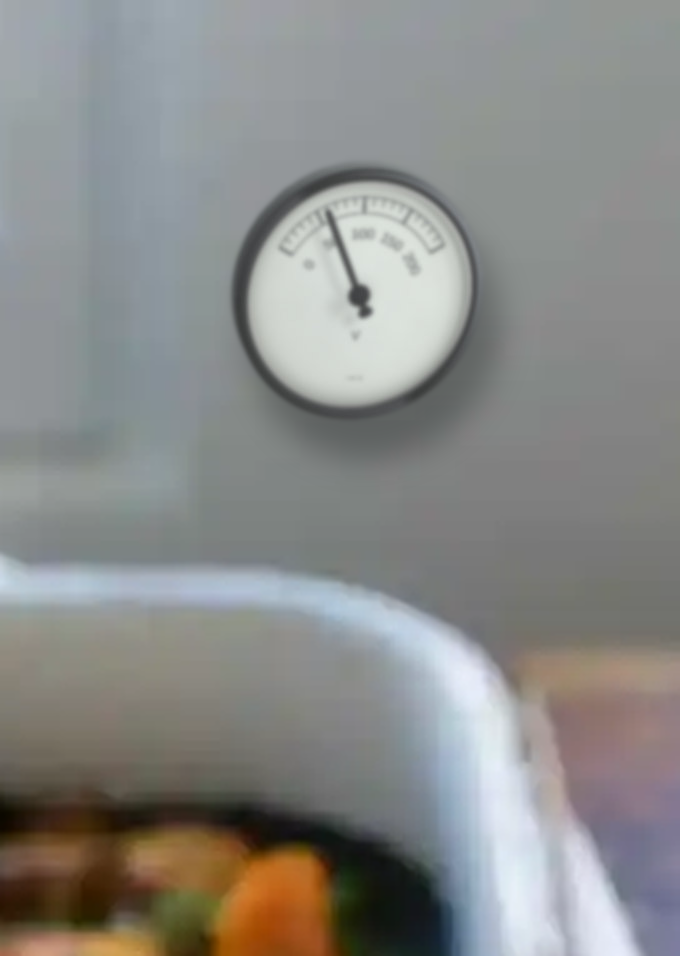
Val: 60 V
